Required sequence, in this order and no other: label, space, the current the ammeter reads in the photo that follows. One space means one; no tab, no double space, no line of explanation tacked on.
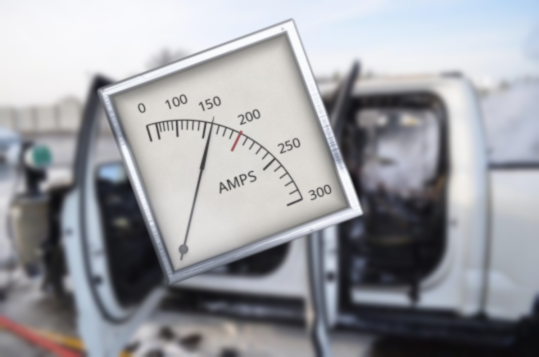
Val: 160 A
